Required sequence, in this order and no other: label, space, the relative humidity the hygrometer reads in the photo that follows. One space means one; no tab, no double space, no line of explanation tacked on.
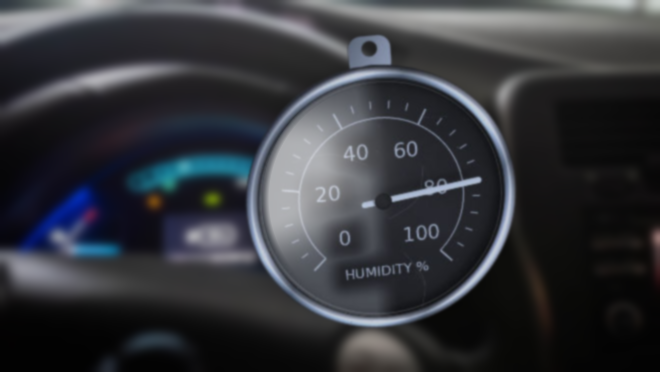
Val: 80 %
